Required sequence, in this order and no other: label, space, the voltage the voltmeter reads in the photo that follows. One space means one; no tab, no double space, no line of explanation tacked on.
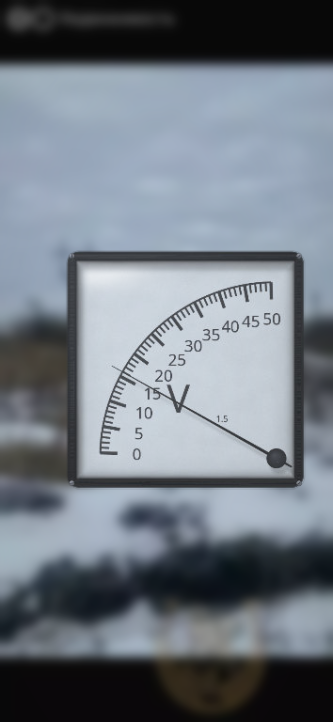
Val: 16 V
